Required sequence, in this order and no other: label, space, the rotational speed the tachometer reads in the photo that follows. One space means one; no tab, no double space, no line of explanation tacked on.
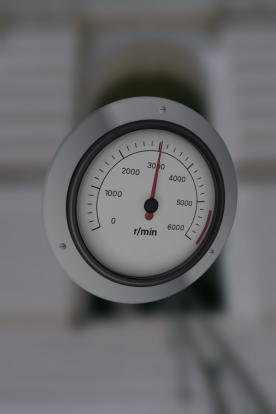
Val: 3000 rpm
